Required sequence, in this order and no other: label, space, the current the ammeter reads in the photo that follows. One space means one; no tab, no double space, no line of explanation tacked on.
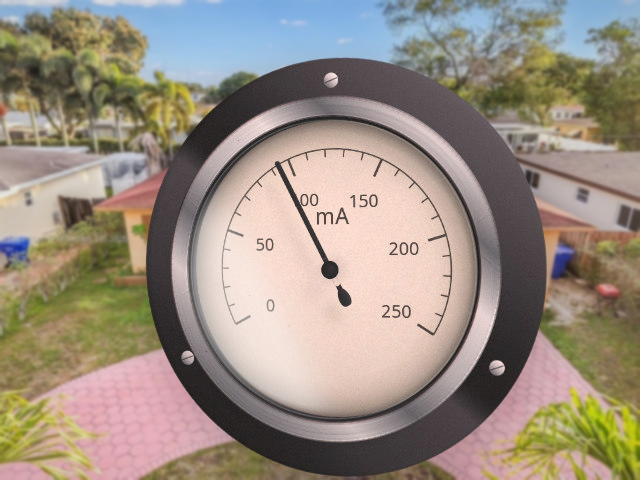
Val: 95 mA
